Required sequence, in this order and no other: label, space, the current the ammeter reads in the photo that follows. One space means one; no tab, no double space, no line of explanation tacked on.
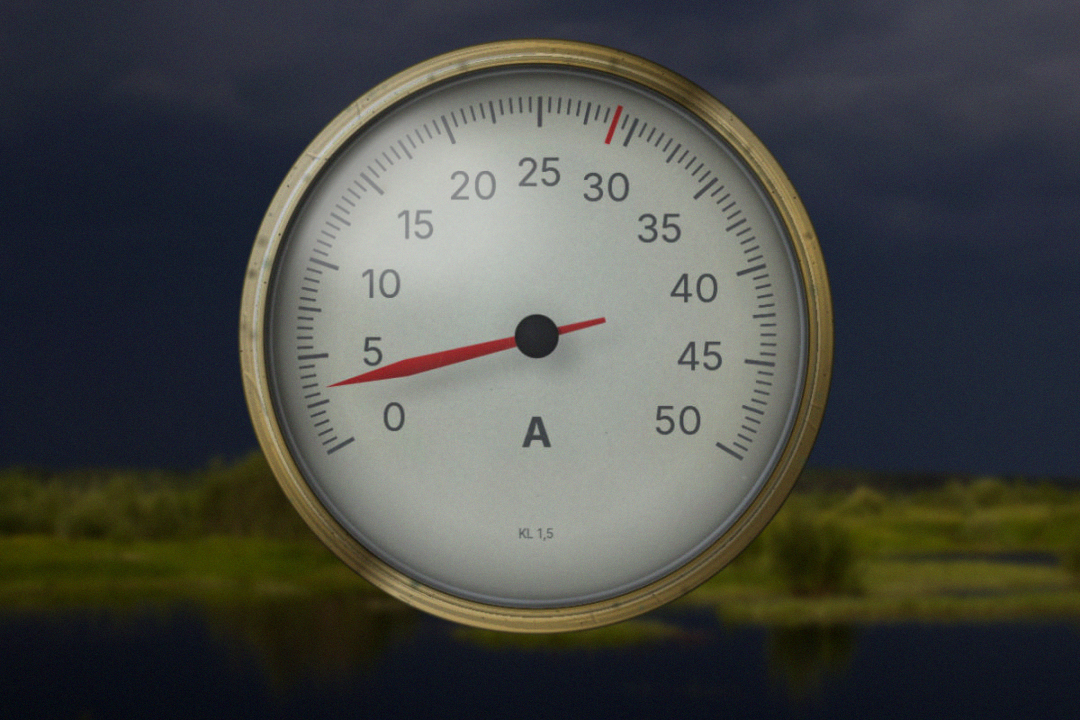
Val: 3.25 A
